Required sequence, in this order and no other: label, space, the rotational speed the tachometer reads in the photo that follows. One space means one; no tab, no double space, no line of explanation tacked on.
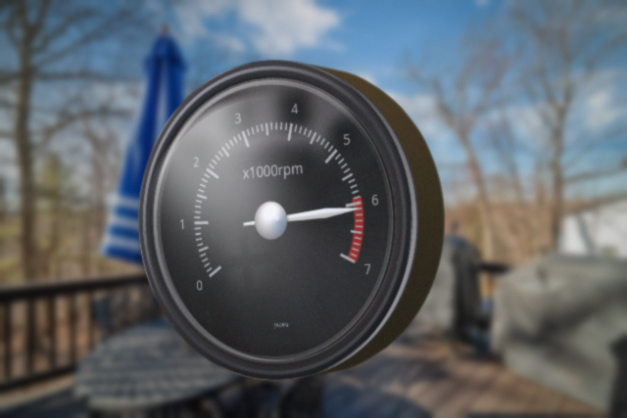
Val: 6100 rpm
